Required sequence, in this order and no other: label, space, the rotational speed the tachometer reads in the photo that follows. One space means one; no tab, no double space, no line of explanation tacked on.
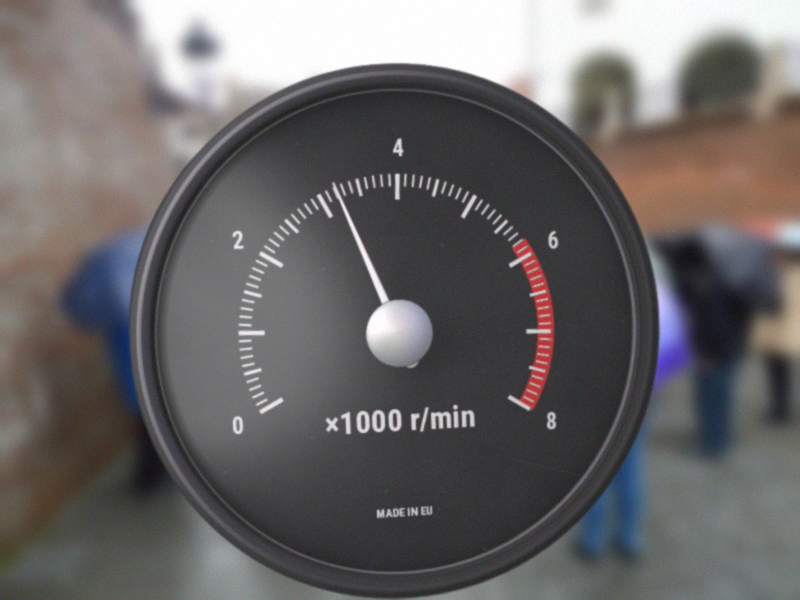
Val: 3200 rpm
